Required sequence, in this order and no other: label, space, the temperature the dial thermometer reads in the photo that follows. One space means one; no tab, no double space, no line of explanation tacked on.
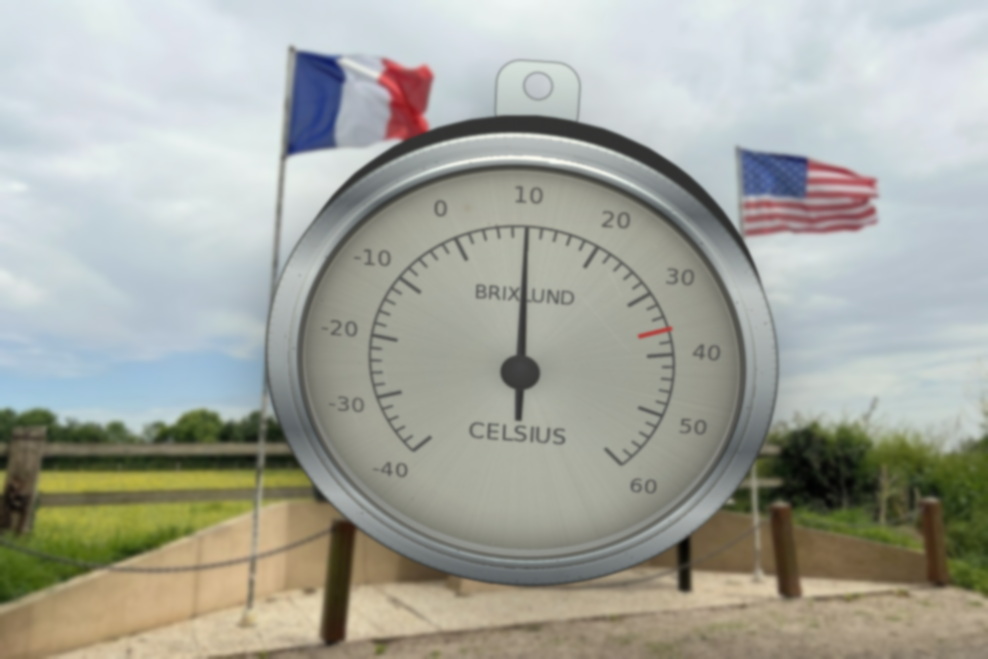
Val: 10 °C
